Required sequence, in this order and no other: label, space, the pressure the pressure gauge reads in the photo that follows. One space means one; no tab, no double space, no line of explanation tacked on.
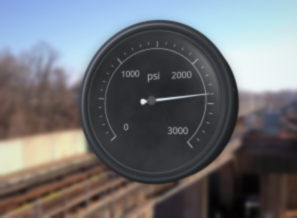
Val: 2400 psi
